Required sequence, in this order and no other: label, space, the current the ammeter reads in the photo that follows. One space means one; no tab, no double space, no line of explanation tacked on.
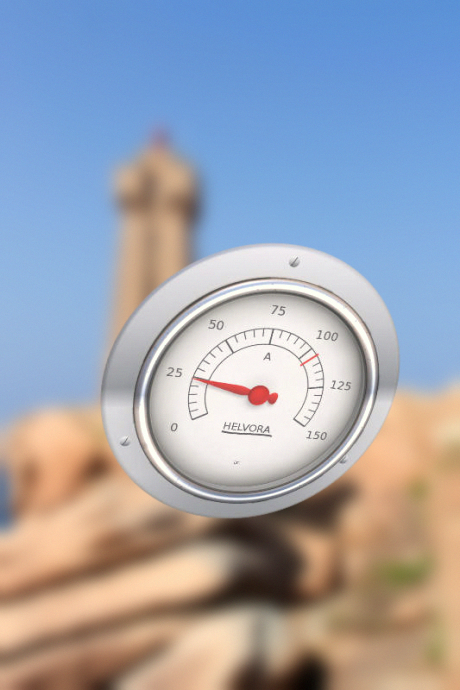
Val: 25 A
